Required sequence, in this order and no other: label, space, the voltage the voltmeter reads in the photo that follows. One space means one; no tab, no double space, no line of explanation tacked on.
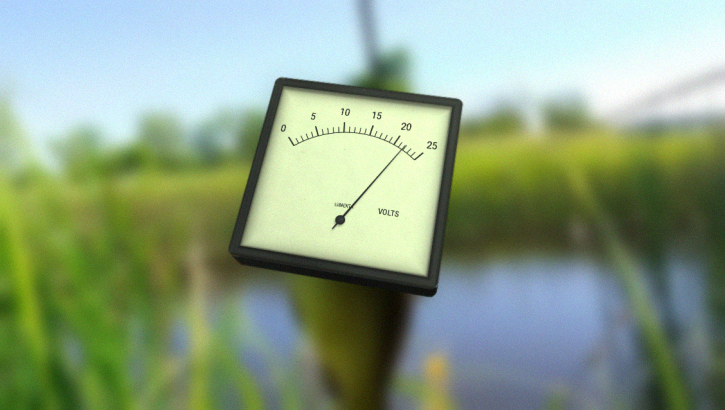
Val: 22 V
